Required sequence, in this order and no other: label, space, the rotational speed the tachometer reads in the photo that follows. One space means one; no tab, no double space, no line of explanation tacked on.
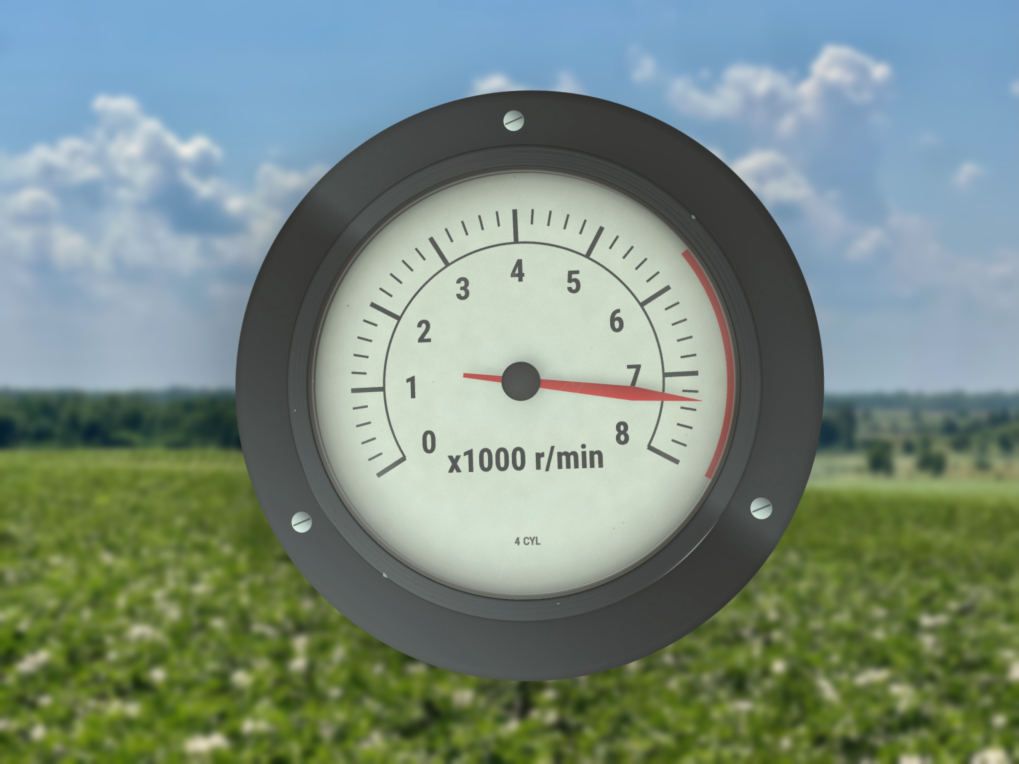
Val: 7300 rpm
